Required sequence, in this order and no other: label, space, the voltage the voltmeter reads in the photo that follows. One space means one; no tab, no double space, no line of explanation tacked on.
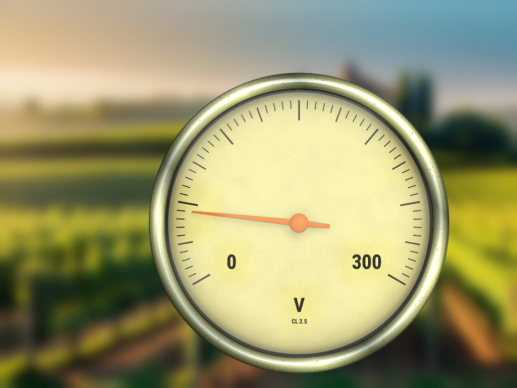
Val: 45 V
